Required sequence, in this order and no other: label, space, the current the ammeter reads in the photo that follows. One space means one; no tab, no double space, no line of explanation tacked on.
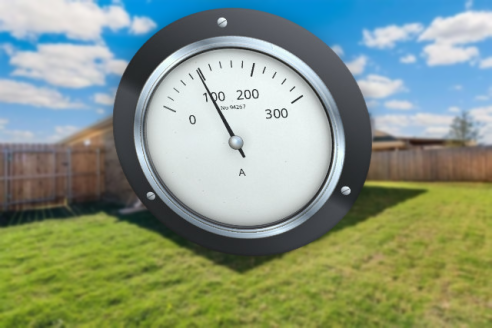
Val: 100 A
